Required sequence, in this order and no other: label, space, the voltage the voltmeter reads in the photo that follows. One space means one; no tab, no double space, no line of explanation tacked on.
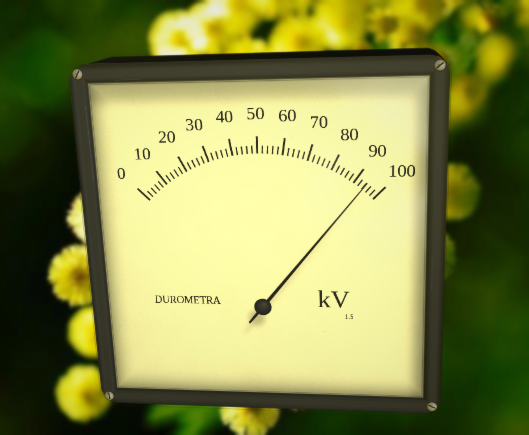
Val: 94 kV
